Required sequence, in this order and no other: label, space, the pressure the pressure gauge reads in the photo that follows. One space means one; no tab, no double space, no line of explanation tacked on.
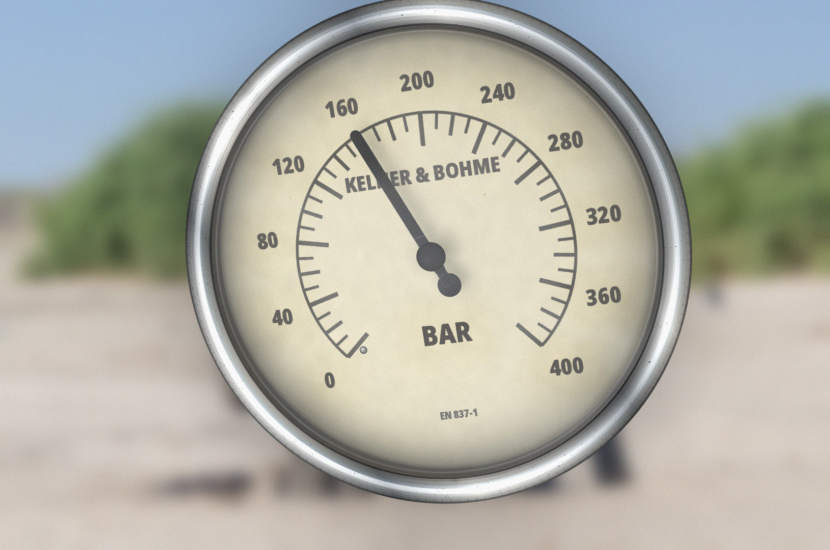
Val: 160 bar
